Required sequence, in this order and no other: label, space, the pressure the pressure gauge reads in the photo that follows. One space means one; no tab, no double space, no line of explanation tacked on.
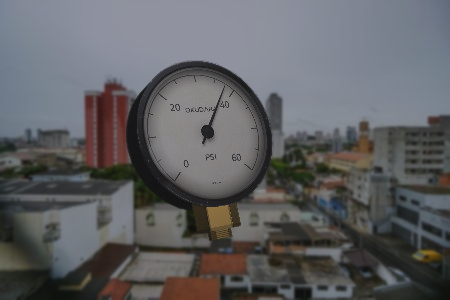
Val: 37.5 psi
